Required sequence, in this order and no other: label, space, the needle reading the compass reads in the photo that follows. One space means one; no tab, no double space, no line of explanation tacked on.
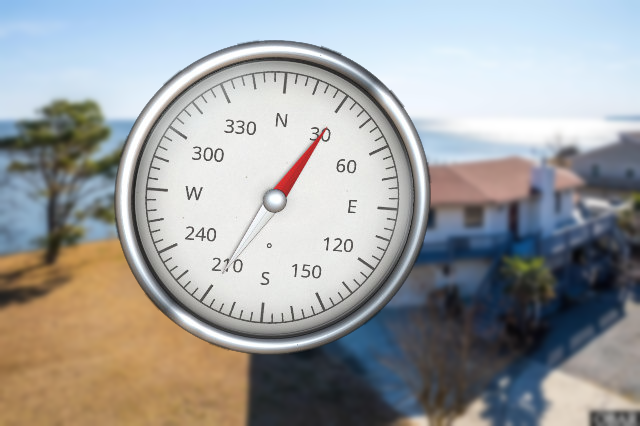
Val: 30 °
